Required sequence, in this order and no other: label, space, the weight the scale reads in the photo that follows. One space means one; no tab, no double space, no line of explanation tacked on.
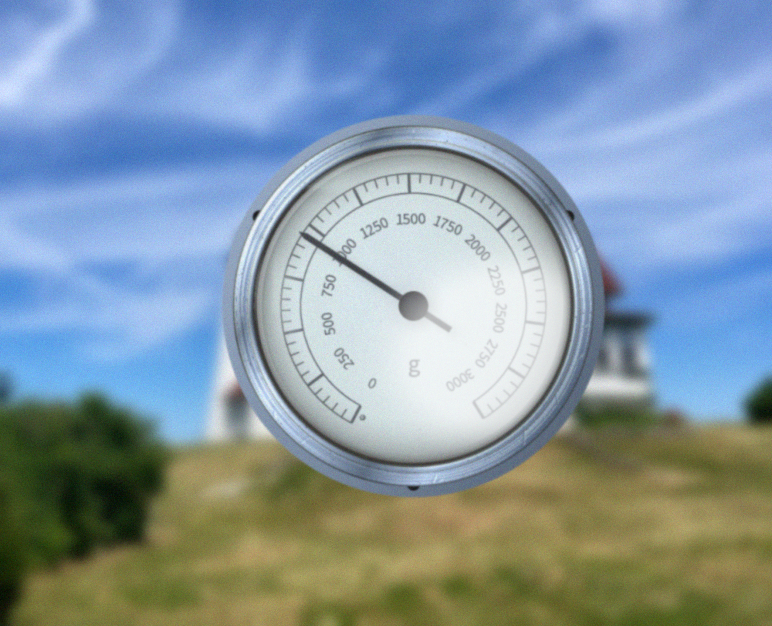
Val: 950 g
